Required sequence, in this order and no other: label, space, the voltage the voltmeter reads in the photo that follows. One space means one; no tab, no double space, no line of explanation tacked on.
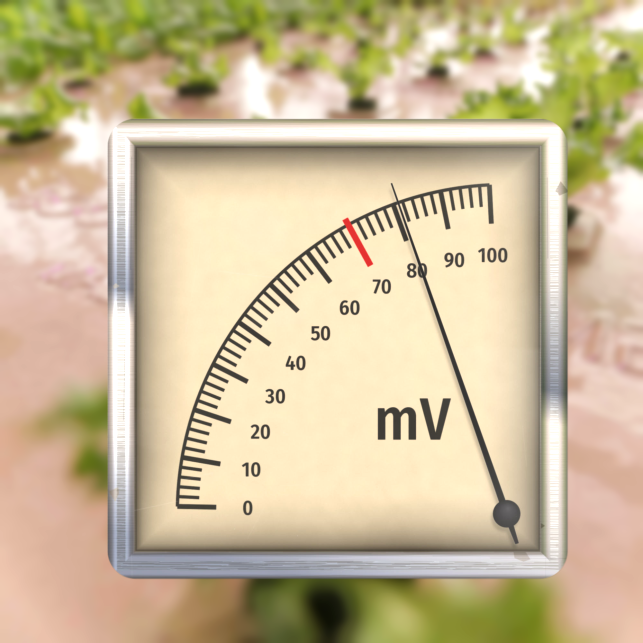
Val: 81 mV
